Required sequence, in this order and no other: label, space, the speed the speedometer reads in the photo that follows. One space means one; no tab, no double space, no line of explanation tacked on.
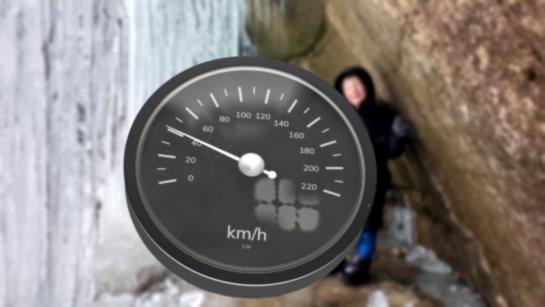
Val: 40 km/h
